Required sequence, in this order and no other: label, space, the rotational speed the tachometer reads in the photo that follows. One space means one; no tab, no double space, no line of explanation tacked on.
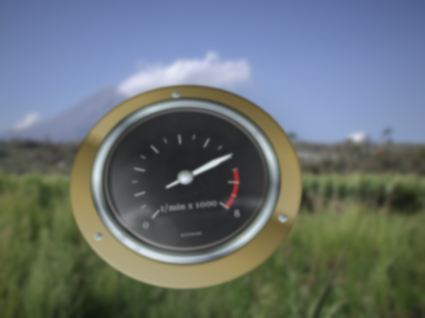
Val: 6000 rpm
